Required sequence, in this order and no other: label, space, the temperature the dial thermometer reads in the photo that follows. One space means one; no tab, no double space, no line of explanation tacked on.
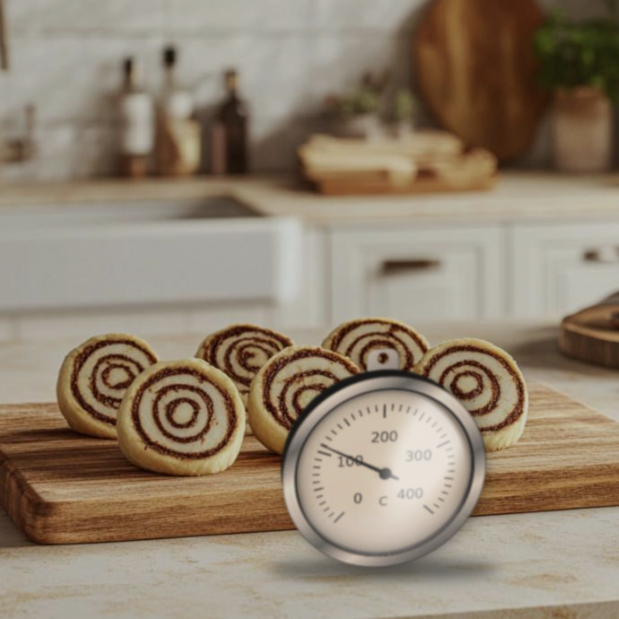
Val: 110 °C
